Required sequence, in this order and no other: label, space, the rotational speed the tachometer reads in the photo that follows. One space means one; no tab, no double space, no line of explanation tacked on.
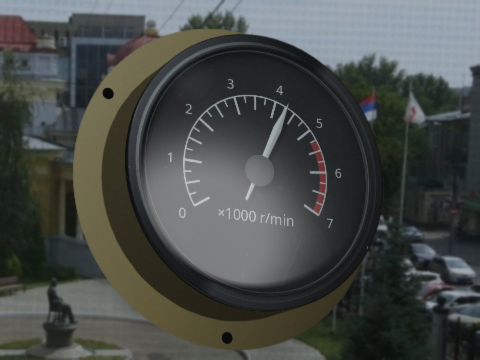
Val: 4250 rpm
